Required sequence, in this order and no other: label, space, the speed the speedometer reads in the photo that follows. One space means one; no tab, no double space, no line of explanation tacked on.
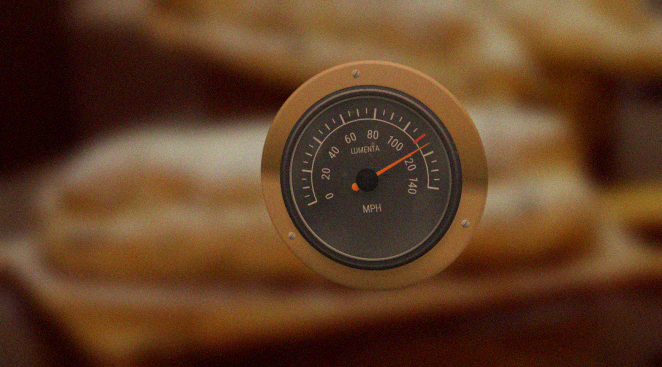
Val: 115 mph
